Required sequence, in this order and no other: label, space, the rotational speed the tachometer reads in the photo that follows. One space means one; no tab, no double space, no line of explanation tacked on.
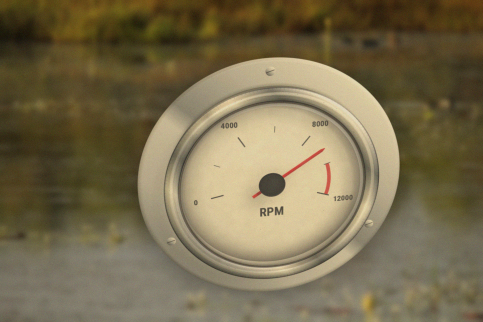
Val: 9000 rpm
